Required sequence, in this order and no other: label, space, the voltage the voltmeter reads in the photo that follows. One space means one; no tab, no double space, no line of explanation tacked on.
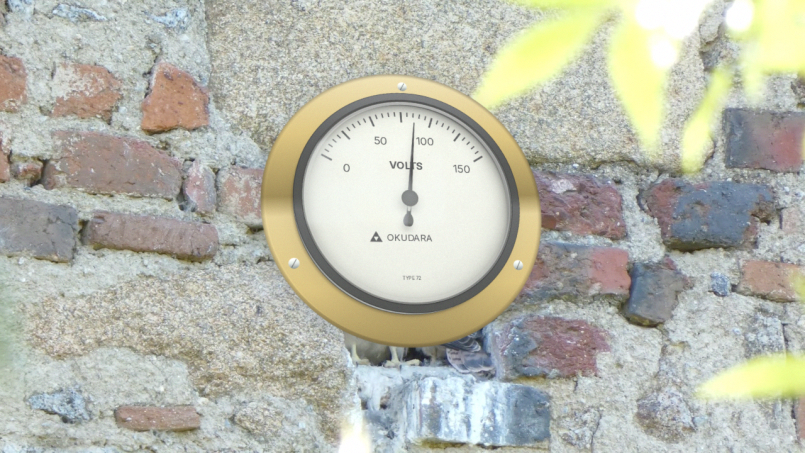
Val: 85 V
